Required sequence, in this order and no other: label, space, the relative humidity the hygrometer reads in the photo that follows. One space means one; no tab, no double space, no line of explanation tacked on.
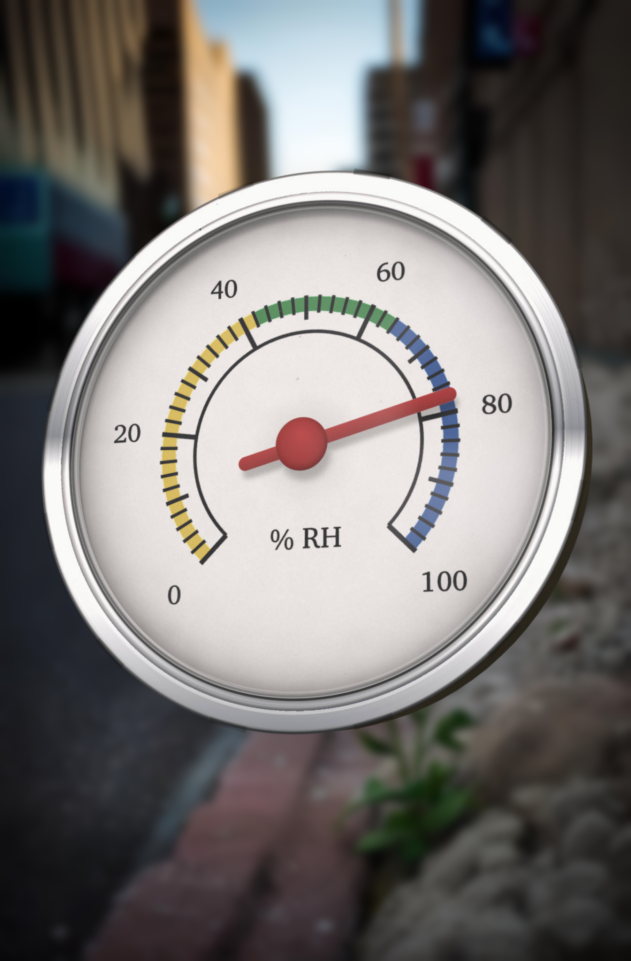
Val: 78 %
